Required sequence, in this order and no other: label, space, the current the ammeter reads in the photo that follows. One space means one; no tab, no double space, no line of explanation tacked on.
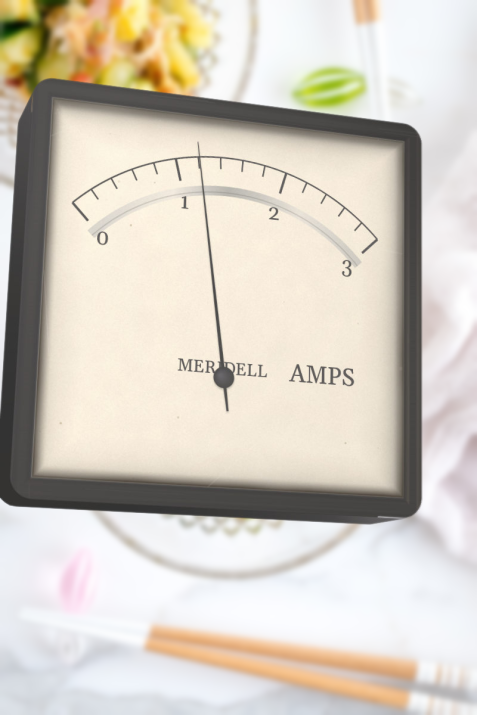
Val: 1.2 A
